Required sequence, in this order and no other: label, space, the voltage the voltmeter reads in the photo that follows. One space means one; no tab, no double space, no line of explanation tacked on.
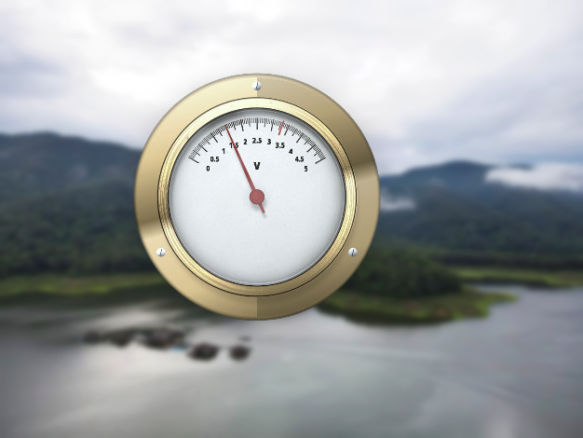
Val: 1.5 V
